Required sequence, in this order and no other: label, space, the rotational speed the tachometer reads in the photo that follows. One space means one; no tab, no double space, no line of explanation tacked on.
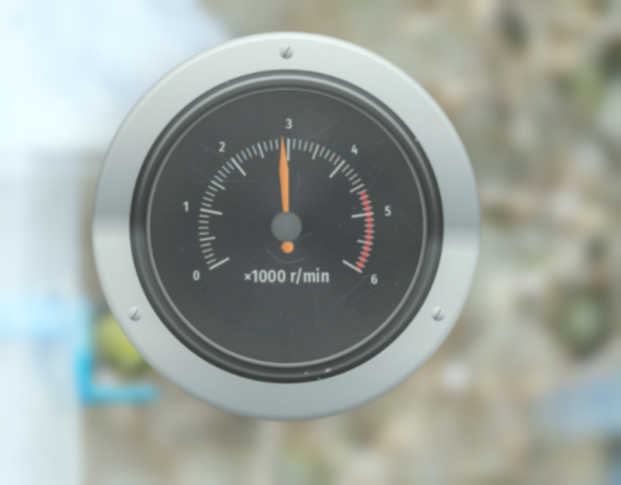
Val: 2900 rpm
